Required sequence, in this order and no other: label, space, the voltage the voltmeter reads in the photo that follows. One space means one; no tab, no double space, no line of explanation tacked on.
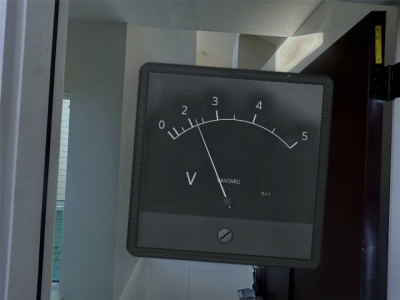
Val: 2.25 V
